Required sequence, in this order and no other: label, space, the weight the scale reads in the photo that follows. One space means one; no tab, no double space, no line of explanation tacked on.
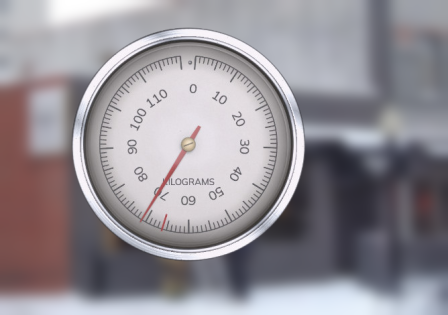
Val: 71 kg
